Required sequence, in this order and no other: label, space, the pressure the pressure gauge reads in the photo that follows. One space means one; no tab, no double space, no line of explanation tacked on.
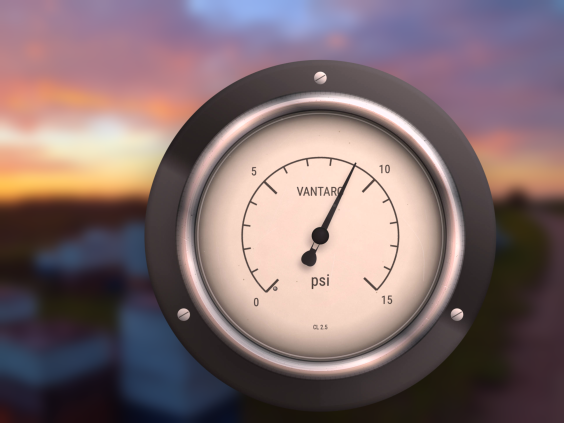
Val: 9 psi
